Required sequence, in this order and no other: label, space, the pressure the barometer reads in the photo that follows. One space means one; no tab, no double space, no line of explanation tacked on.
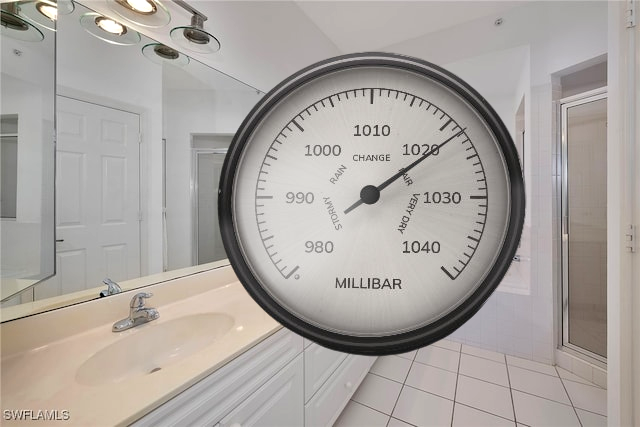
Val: 1022 mbar
